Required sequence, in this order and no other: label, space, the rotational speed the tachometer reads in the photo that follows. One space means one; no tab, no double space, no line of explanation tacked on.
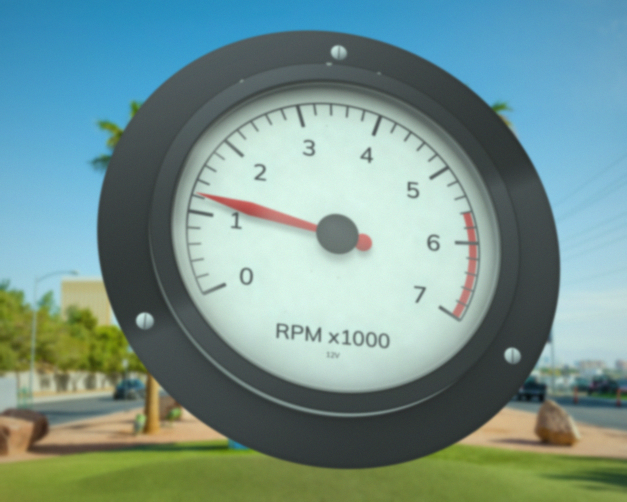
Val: 1200 rpm
